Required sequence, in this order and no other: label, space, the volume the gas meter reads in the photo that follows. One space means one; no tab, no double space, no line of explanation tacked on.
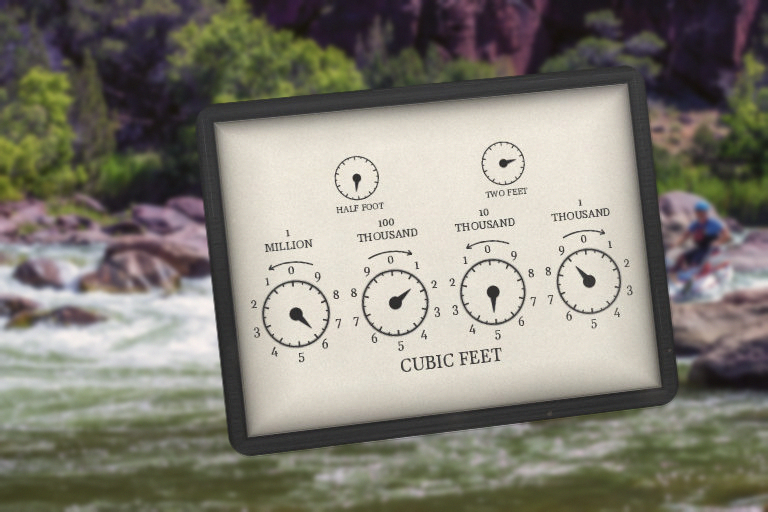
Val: 614900 ft³
